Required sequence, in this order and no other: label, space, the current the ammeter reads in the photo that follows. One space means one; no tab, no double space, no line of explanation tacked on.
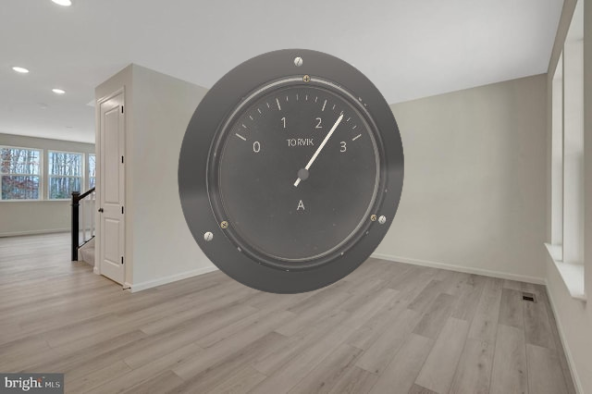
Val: 2.4 A
